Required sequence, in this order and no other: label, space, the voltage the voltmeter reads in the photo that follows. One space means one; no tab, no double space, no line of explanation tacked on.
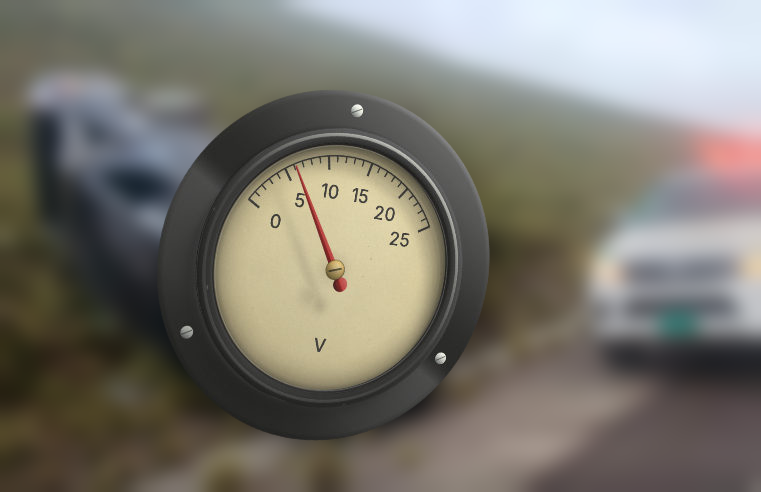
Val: 6 V
